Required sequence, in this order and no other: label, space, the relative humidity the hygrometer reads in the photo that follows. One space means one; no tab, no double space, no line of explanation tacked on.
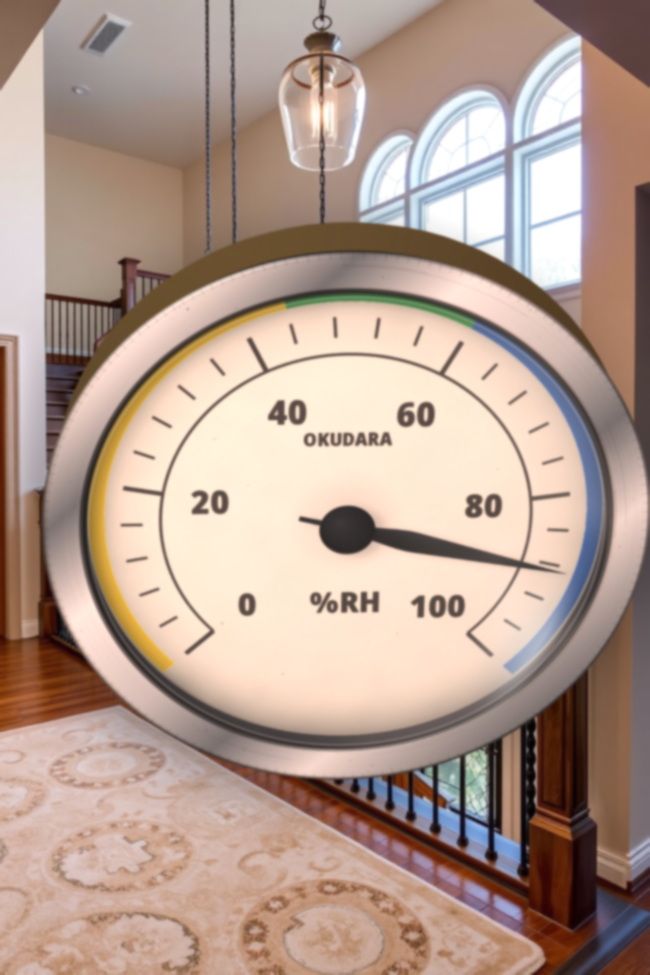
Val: 88 %
